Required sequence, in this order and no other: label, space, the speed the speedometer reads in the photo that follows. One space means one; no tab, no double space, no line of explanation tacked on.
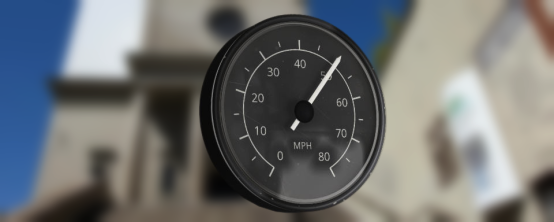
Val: 50 mph
